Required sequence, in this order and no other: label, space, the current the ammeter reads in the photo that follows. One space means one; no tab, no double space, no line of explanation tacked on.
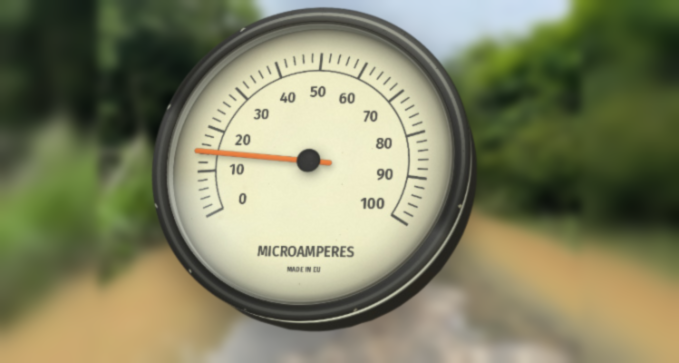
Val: 14 µA
